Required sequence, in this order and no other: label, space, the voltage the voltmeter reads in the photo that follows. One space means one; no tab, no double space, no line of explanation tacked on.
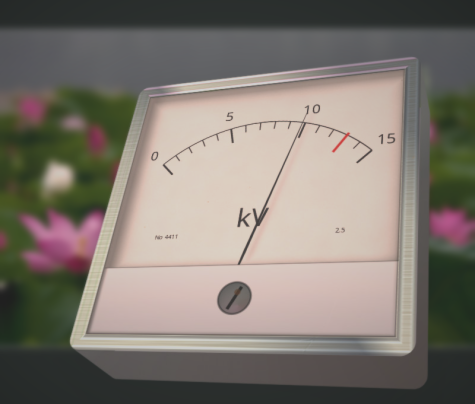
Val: 10 kV
